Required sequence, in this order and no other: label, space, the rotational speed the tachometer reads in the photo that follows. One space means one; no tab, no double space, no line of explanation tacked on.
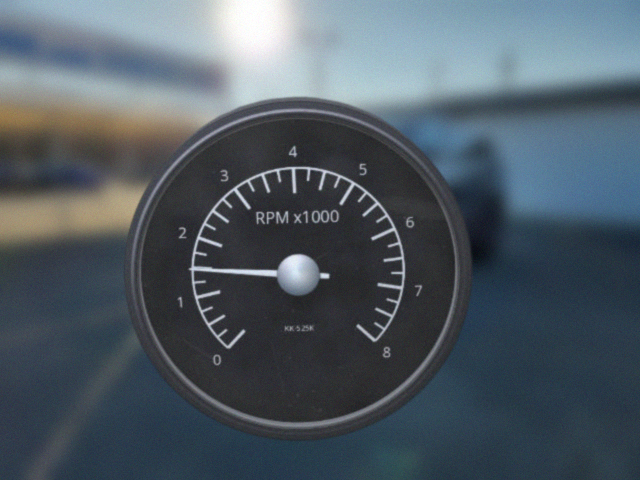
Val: 1500 rpm
